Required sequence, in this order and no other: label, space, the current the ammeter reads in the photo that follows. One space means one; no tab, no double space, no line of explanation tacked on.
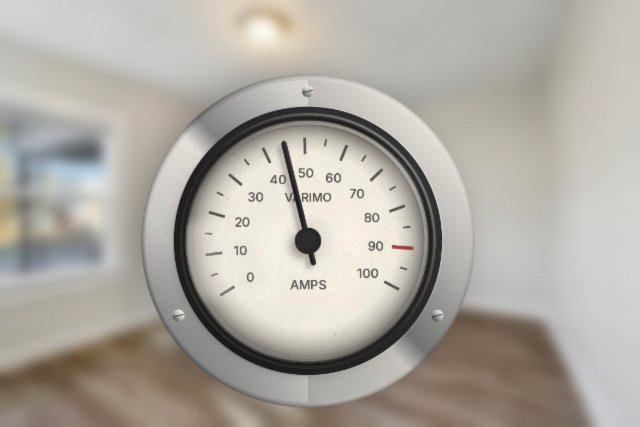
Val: 45 A
